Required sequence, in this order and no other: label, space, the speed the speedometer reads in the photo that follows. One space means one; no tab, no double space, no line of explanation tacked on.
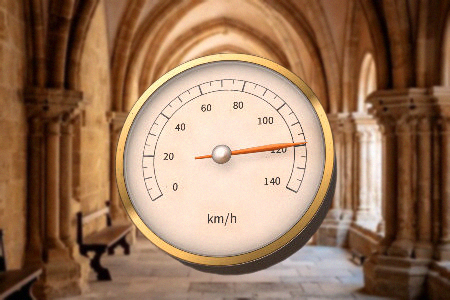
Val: 120 km/h
